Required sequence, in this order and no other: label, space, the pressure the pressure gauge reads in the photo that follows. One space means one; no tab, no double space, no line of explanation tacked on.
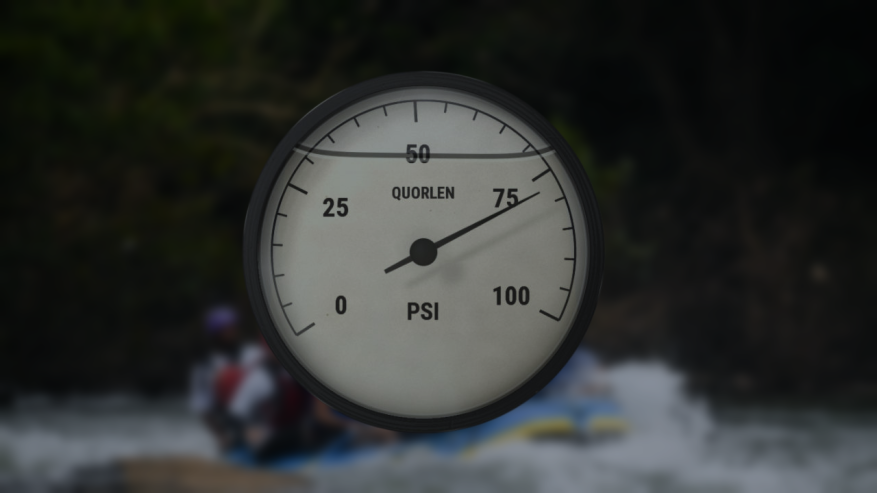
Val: 77.5 psi
